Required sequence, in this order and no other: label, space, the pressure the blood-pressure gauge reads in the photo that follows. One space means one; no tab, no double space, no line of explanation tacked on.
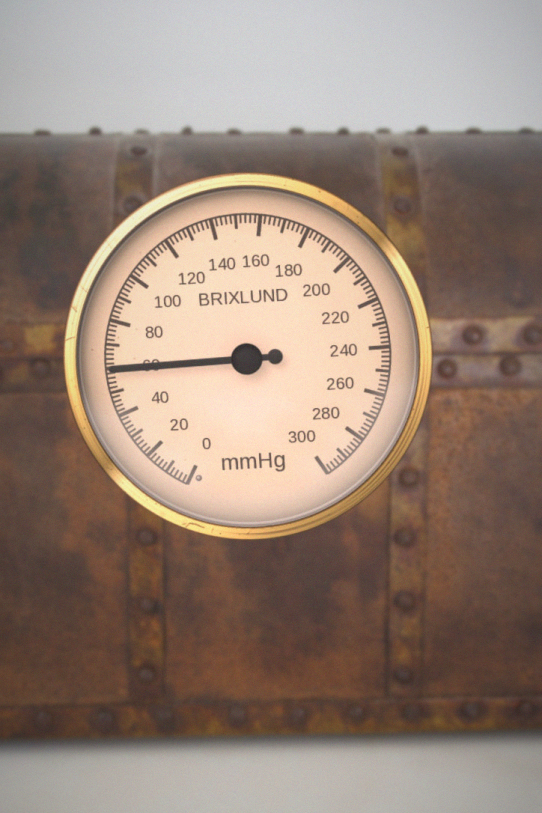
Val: 60 mmHg
